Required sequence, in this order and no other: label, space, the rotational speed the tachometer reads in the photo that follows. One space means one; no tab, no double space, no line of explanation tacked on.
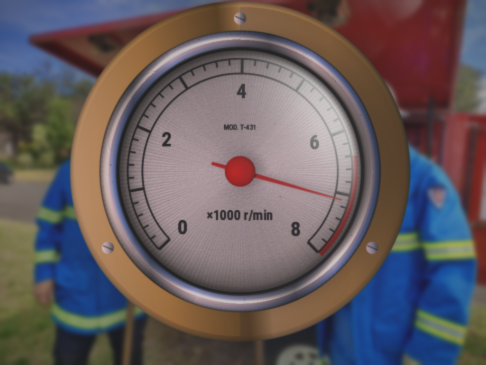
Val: 7100 rpm
